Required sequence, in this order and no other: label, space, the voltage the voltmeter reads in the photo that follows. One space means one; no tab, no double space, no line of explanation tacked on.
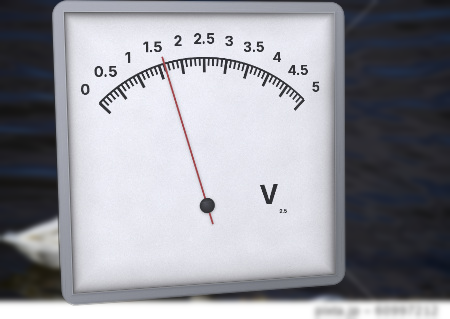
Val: 1.6 V
